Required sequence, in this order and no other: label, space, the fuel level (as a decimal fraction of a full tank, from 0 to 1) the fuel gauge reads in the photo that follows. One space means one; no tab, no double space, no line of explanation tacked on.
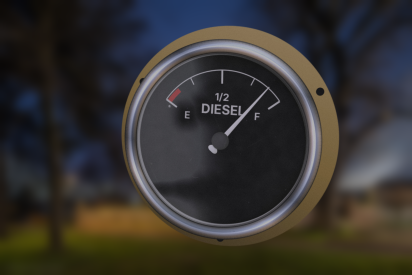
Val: 0.875
